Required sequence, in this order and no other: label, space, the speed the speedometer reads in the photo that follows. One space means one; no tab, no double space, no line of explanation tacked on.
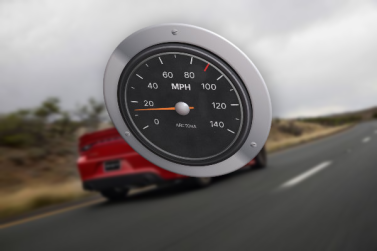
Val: 15 mph
